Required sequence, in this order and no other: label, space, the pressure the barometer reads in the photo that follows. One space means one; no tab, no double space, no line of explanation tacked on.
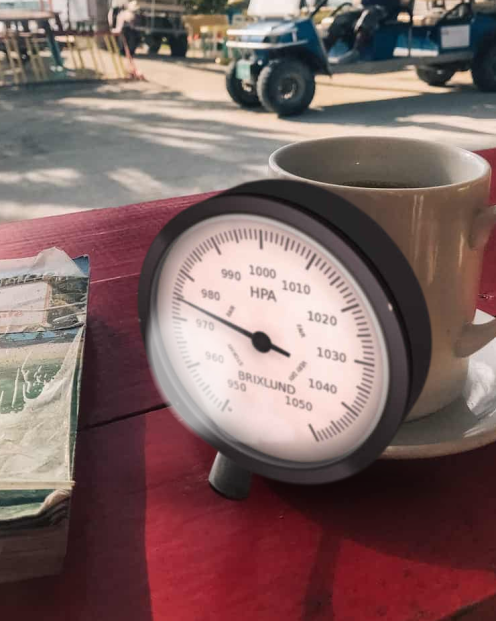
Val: 975 hPa
